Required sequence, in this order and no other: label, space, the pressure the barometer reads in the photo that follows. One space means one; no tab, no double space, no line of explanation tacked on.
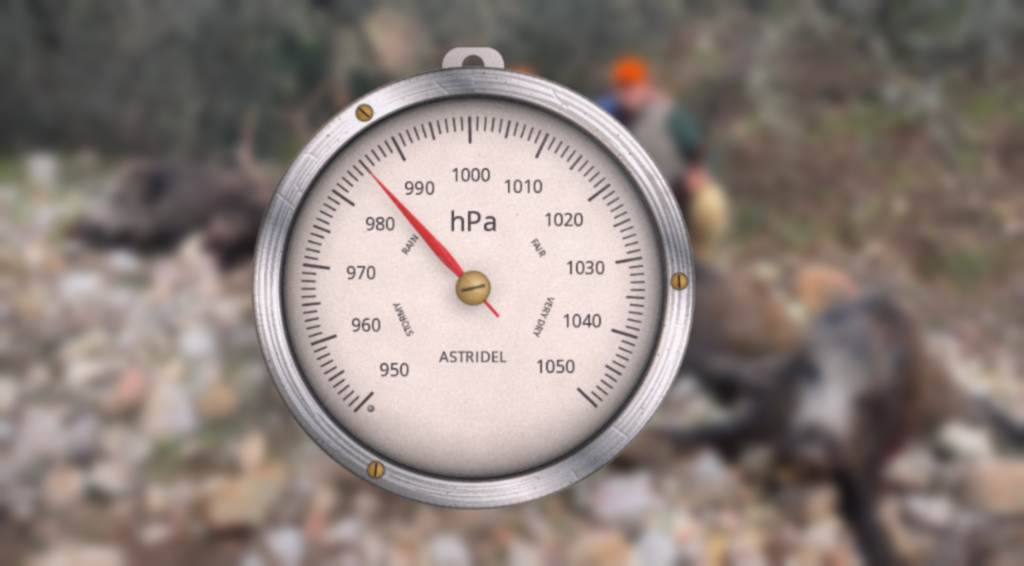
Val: 985 hPa
